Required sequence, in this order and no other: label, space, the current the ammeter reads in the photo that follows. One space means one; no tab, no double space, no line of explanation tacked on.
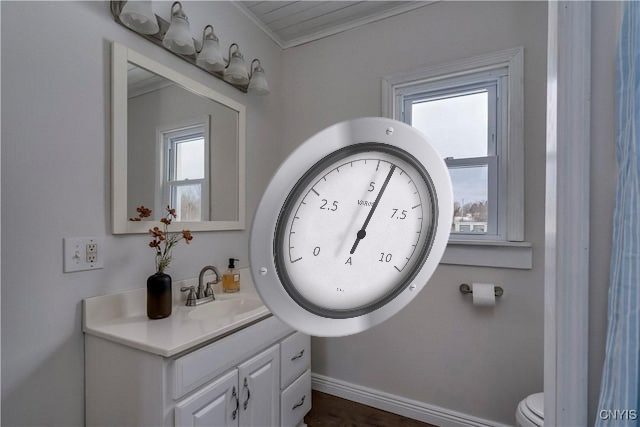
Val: 5.5 A
